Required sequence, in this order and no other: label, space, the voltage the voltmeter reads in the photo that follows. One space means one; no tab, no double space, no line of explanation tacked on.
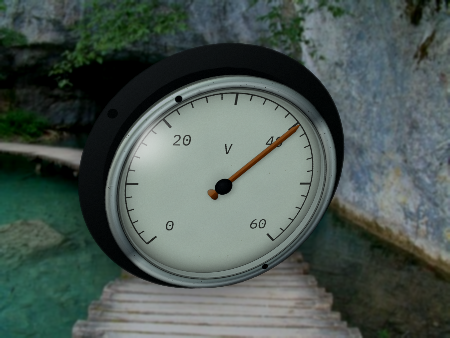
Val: 40 V
